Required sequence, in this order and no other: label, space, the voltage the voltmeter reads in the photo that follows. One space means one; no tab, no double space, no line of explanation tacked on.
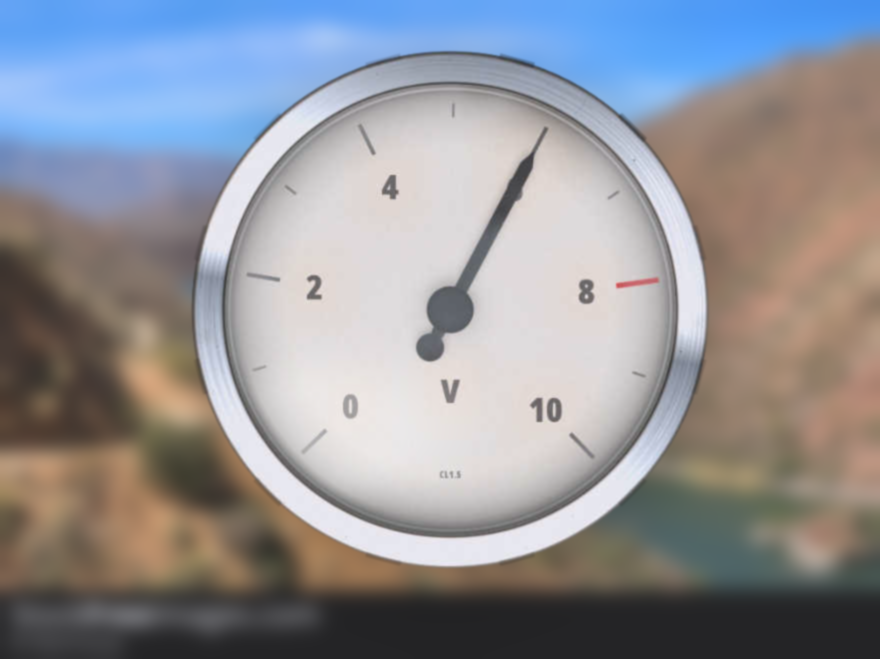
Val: 6 V
